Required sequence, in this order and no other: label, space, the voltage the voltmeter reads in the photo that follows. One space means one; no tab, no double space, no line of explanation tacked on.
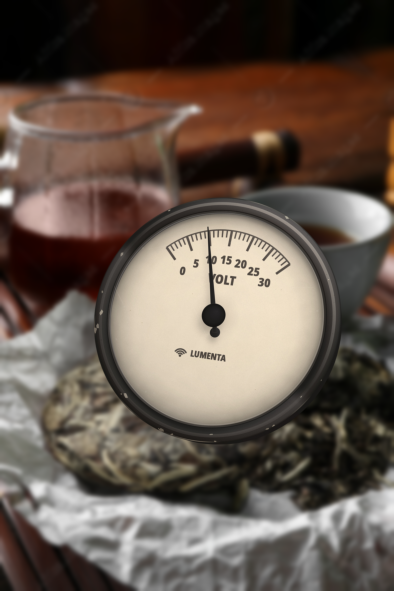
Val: 10 V
